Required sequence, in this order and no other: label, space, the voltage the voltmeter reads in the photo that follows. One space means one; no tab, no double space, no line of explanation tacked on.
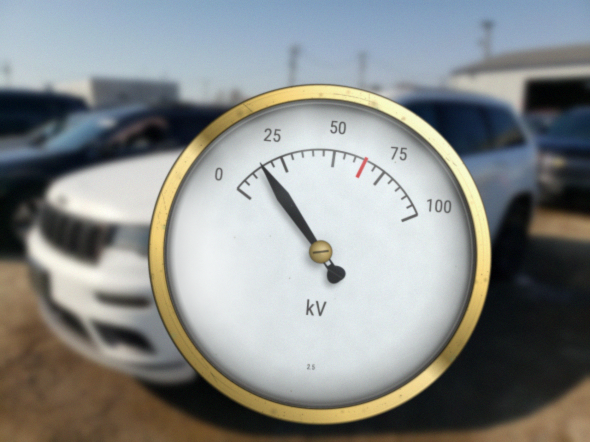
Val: 15 kV
